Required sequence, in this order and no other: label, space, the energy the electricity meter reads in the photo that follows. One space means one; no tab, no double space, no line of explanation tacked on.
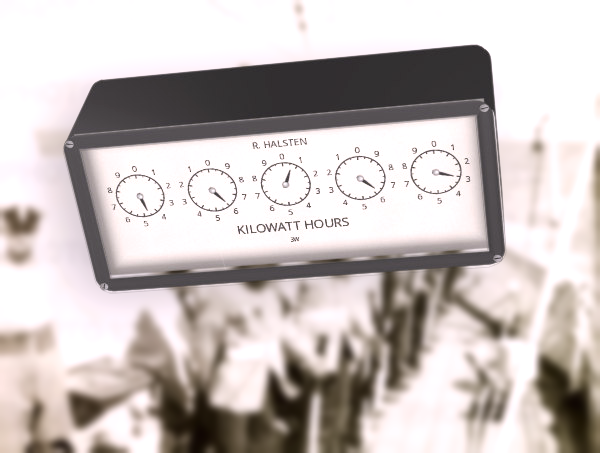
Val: 46063 kWh
